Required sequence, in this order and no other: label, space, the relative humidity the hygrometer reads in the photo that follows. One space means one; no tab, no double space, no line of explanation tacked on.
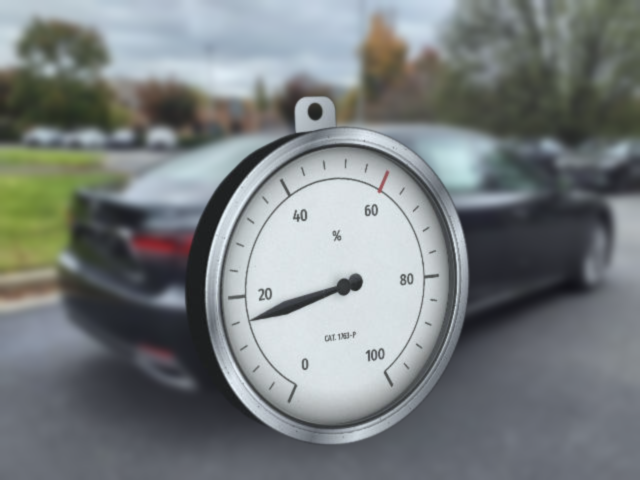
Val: 16 %
